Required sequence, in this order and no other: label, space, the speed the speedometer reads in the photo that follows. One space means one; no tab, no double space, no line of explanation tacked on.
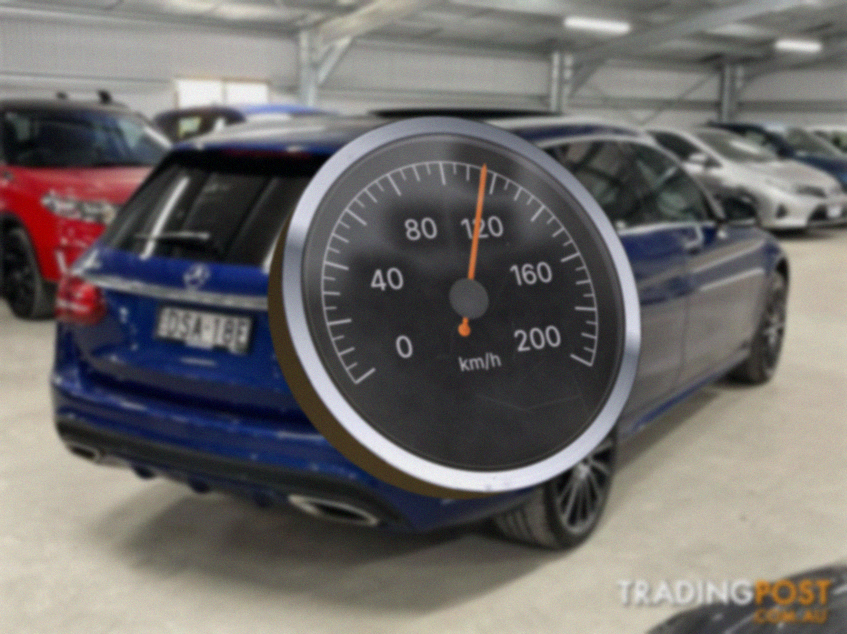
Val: 115 km/h
